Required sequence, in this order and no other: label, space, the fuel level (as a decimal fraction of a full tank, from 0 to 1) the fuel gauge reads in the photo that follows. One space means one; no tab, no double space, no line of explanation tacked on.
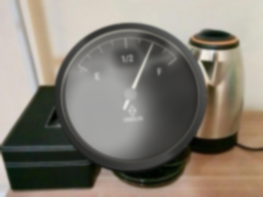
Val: 0.75
